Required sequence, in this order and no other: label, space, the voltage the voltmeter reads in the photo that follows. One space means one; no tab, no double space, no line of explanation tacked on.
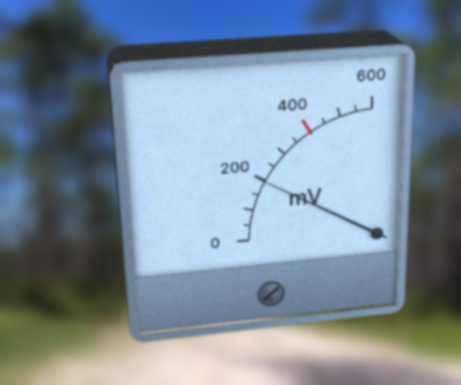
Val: 200 mV
